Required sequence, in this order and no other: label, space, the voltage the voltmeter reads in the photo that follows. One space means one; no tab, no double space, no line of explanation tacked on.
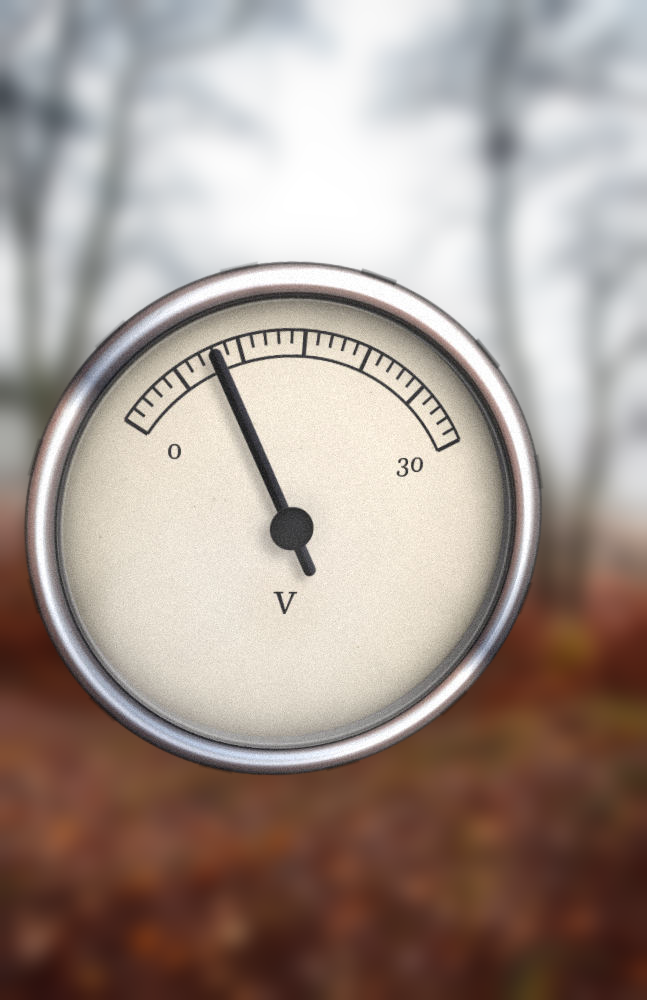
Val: 8 V
